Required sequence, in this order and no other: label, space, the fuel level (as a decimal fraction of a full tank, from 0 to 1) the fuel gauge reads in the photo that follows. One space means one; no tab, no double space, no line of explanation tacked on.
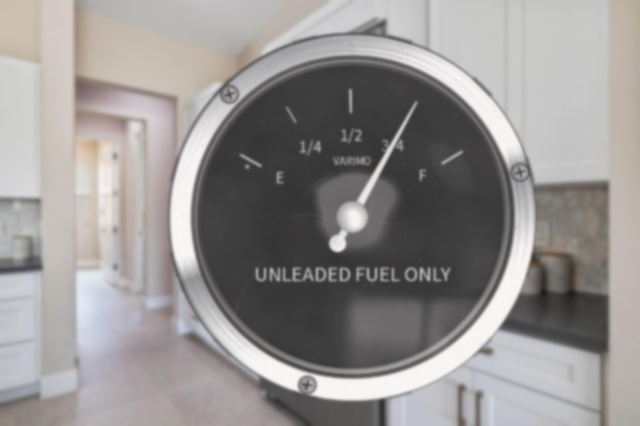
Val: 0.75
